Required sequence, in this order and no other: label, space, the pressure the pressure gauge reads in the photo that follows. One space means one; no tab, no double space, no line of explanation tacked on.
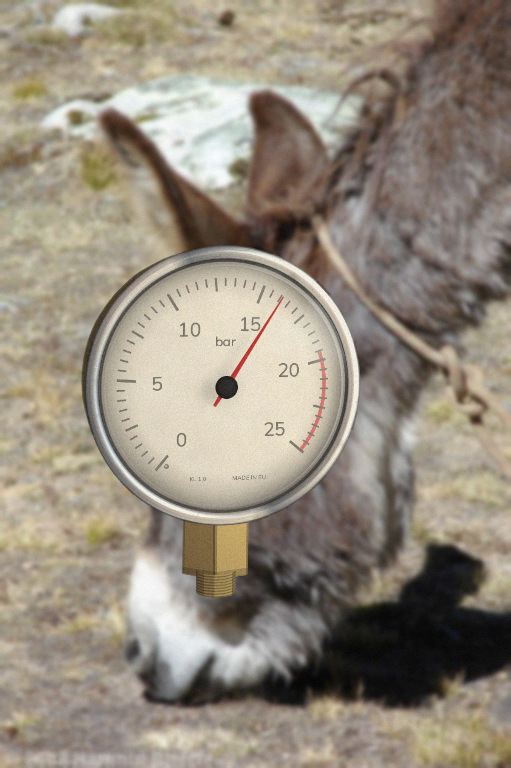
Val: 16 bar
